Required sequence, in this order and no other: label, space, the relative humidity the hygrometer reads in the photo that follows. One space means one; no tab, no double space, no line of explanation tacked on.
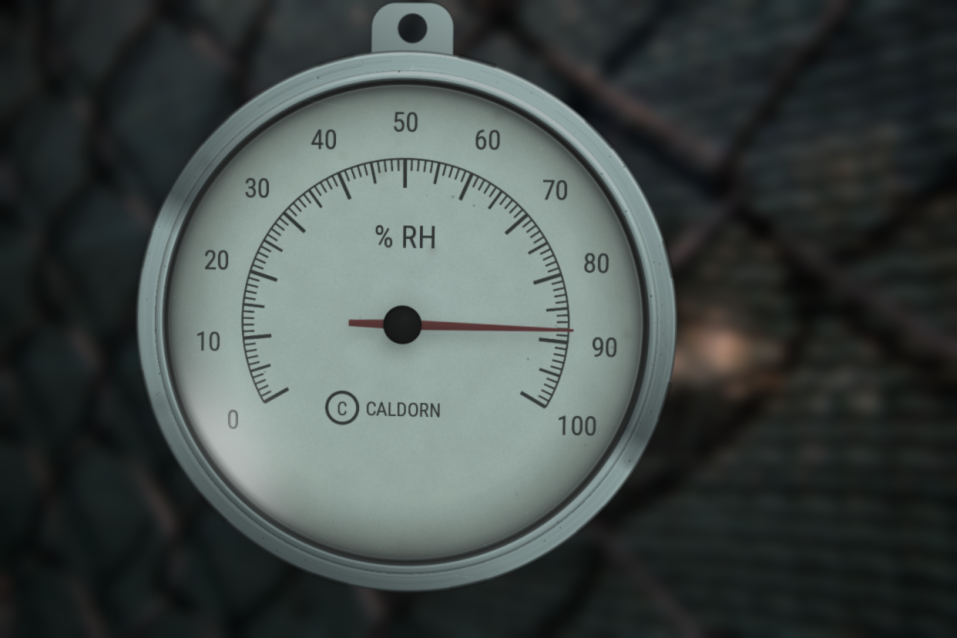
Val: 88 %
